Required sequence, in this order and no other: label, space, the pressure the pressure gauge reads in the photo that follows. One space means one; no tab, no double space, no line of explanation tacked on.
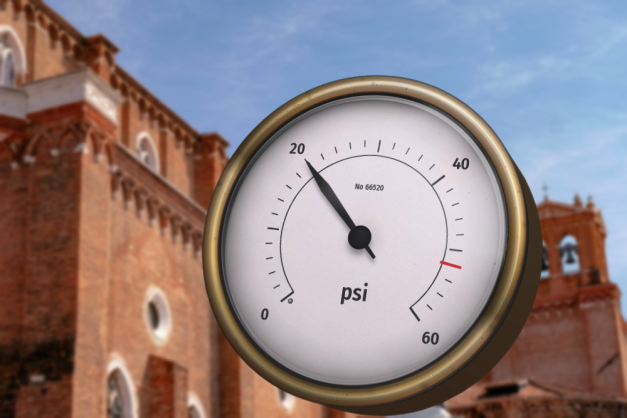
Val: 20 psi
